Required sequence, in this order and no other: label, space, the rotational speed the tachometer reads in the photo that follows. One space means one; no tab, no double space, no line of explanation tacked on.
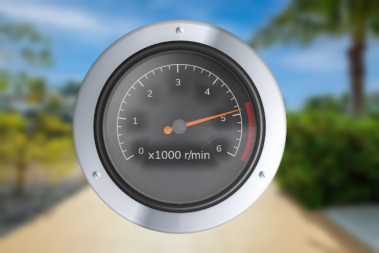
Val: 4900 rpm
